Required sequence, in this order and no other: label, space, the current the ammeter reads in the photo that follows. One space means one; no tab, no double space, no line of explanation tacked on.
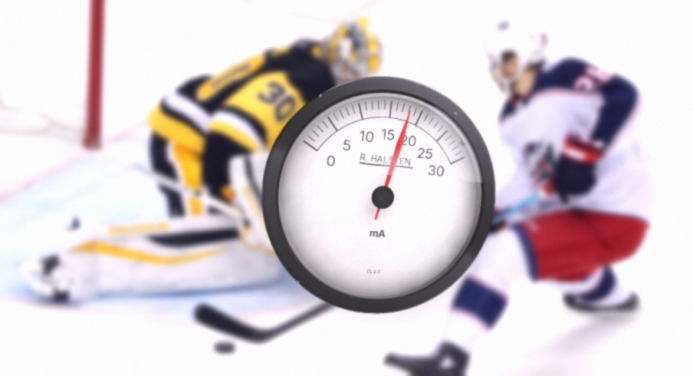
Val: 18 mA
